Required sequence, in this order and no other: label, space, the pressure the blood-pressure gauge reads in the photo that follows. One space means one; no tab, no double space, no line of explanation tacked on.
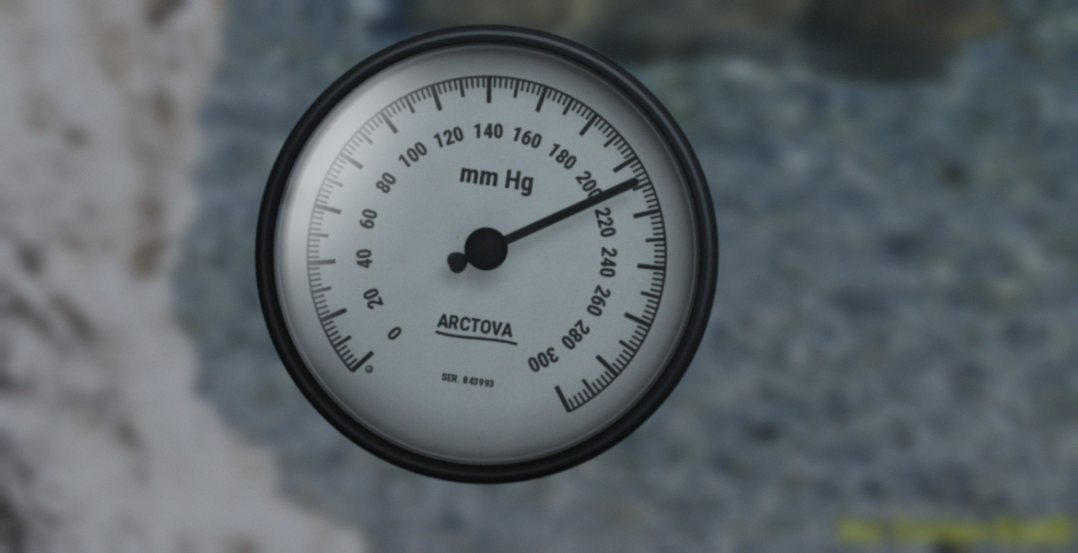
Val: 208 mmHg
